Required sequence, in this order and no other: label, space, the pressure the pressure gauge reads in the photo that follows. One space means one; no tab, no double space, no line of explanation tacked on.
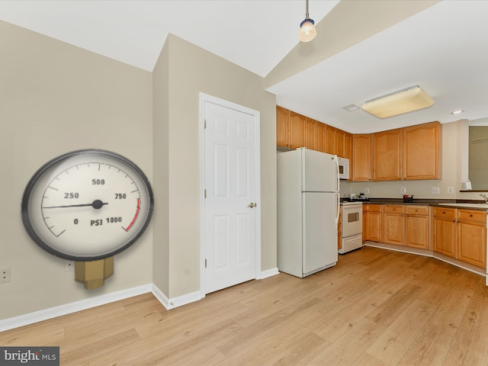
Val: 150 psi
